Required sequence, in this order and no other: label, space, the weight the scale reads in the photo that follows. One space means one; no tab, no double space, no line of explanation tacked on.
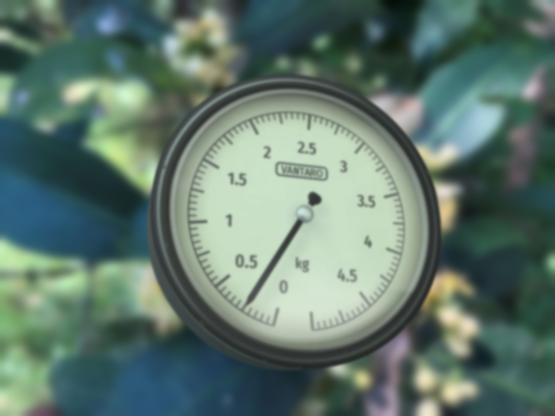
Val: 0.25 kg
